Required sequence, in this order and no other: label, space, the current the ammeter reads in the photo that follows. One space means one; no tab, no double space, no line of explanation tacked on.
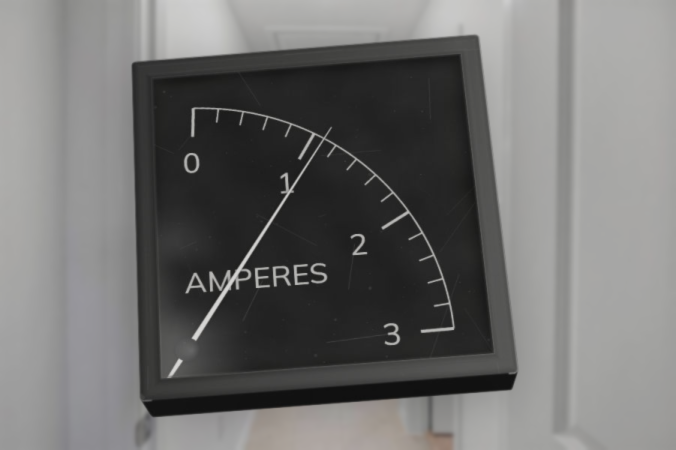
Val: 1.1 A
